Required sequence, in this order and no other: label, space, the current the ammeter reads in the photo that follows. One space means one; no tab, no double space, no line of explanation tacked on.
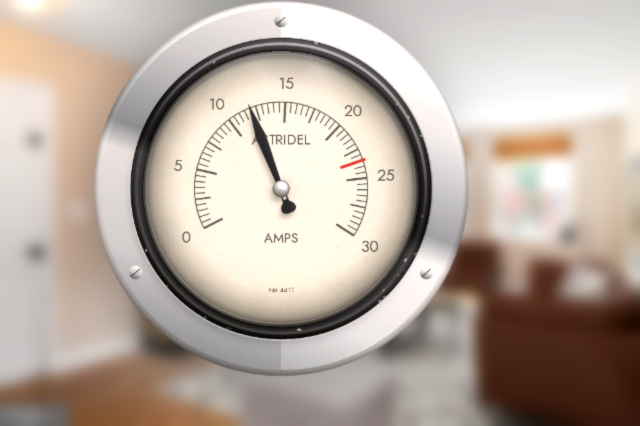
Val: 12 A
